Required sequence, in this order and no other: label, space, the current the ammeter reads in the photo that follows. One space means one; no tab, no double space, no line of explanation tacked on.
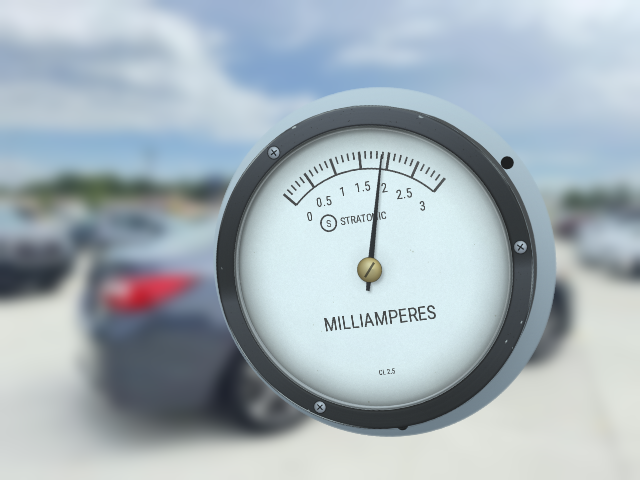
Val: 1.9 mA
